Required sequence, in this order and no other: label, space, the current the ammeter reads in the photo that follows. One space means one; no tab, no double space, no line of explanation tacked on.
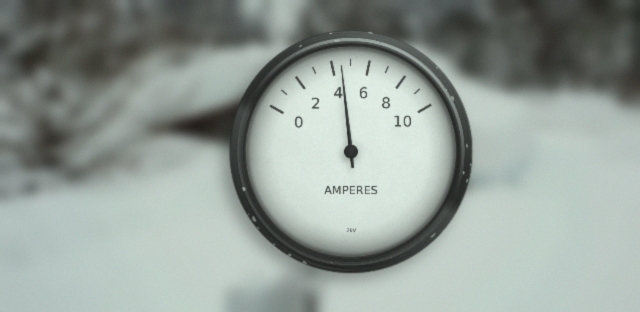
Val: 4.5 A
